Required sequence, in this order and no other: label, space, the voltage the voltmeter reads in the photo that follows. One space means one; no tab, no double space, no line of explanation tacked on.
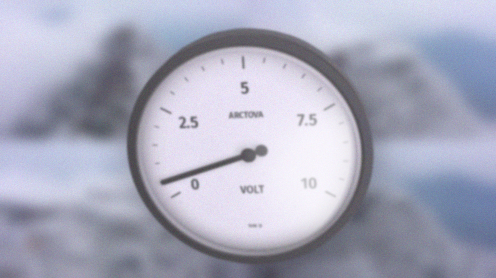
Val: 0.5 V
